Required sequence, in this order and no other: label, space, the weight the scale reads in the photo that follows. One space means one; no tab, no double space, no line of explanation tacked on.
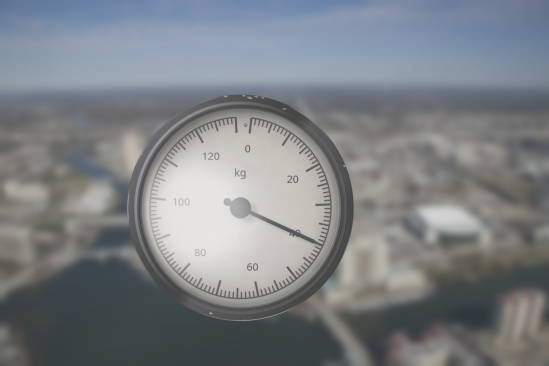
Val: 40 kg
